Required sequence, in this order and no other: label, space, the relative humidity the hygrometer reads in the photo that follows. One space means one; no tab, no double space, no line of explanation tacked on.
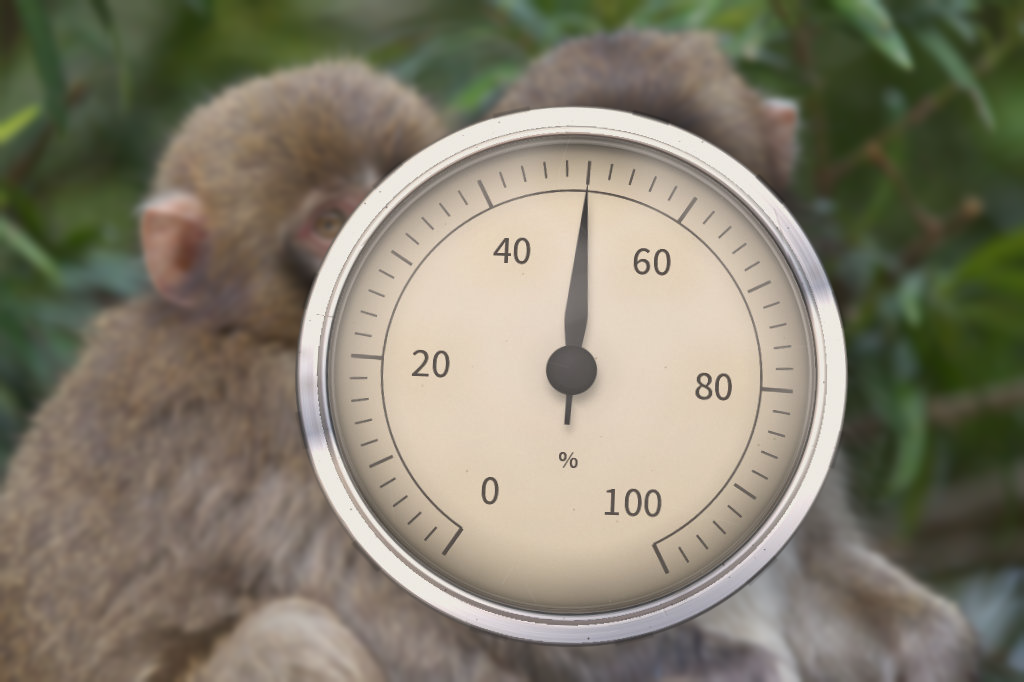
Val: 50 %
